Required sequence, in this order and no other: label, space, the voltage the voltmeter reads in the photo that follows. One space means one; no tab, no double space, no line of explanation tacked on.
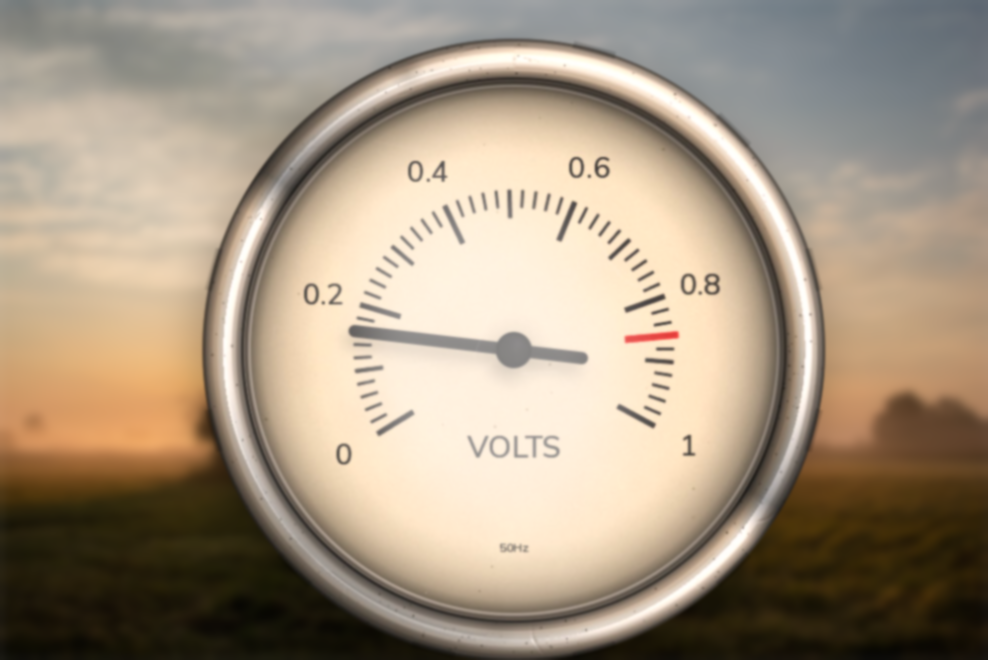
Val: 0.16 V
